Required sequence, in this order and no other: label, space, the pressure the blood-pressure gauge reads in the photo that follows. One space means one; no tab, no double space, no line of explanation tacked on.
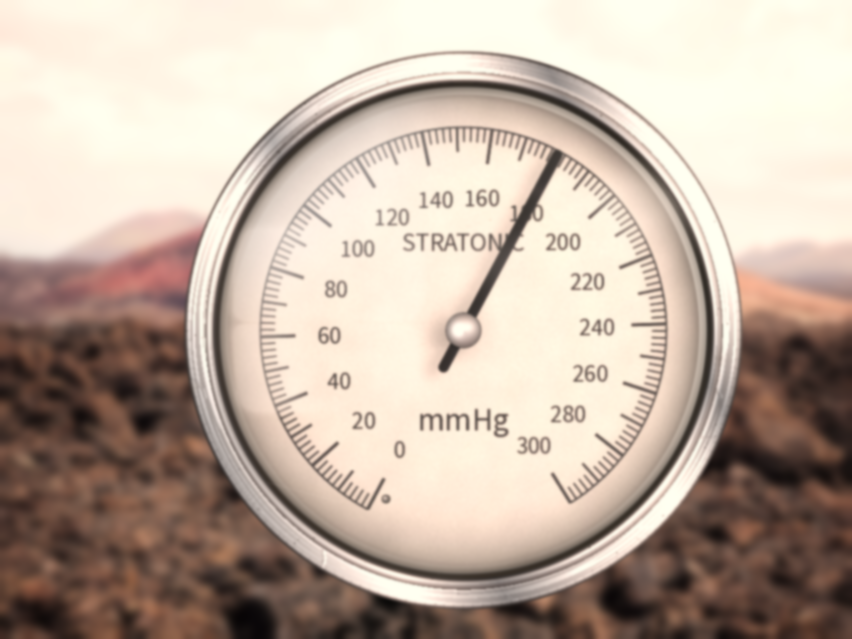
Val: 180 mmHg
